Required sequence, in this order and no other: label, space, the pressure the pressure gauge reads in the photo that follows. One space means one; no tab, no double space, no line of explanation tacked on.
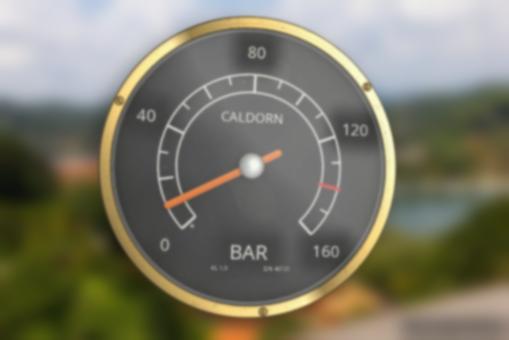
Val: 10 bar
